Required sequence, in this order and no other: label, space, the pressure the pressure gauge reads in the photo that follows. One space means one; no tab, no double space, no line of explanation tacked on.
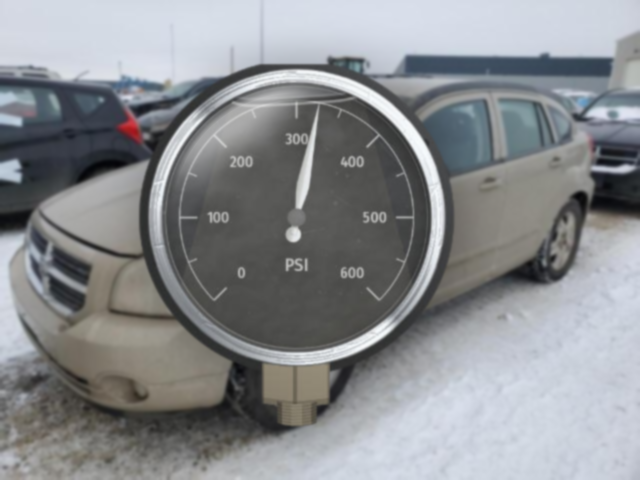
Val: 325 psi
